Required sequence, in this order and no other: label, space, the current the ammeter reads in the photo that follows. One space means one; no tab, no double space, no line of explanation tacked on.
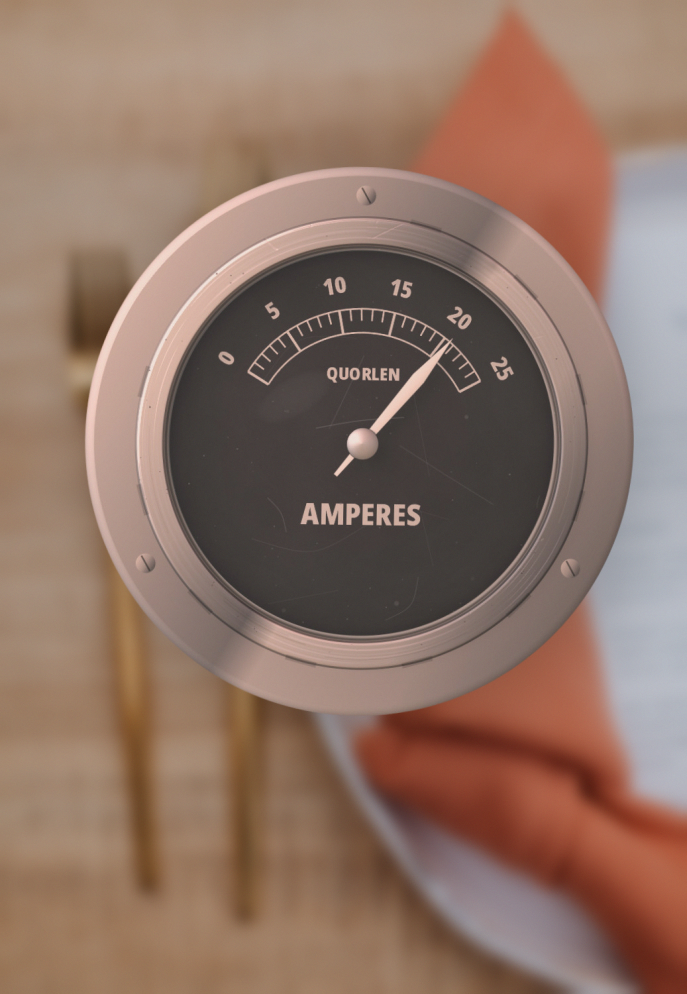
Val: 20.5 A
